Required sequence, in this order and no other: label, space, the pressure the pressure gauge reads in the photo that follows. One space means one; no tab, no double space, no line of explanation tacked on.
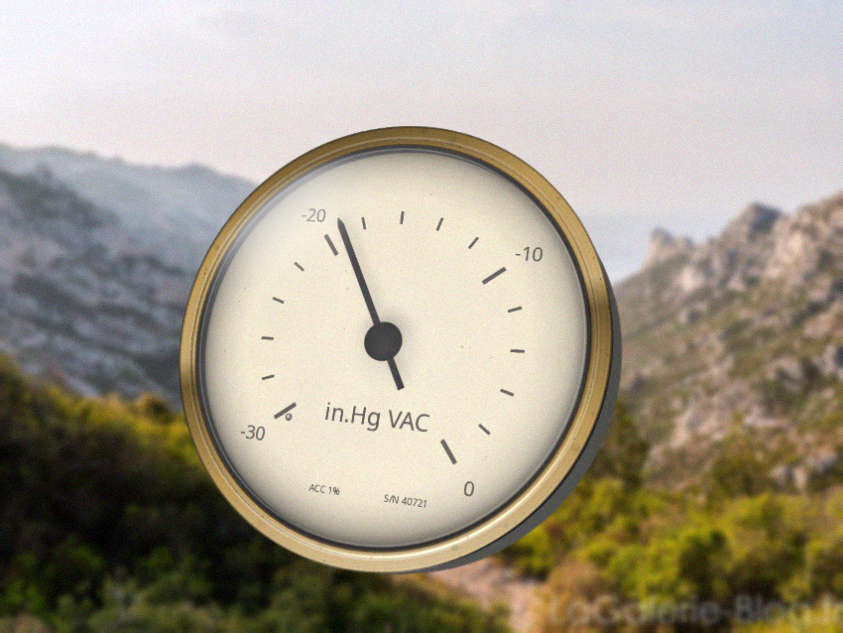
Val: -19 inHg
